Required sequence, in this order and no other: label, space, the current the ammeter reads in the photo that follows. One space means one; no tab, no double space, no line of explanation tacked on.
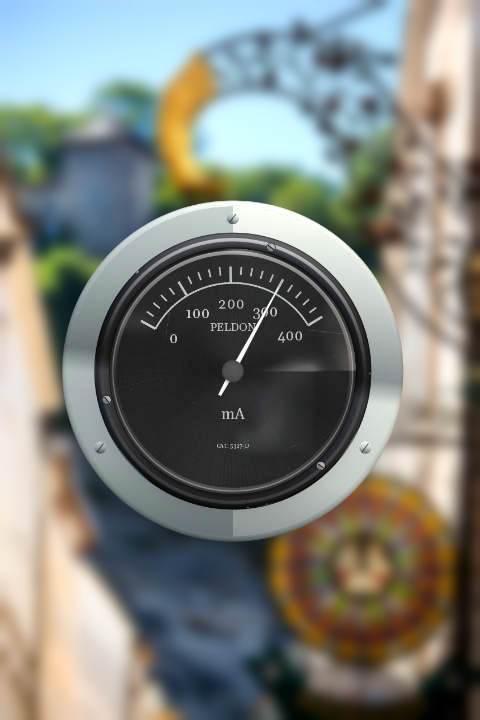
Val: 300 mA
